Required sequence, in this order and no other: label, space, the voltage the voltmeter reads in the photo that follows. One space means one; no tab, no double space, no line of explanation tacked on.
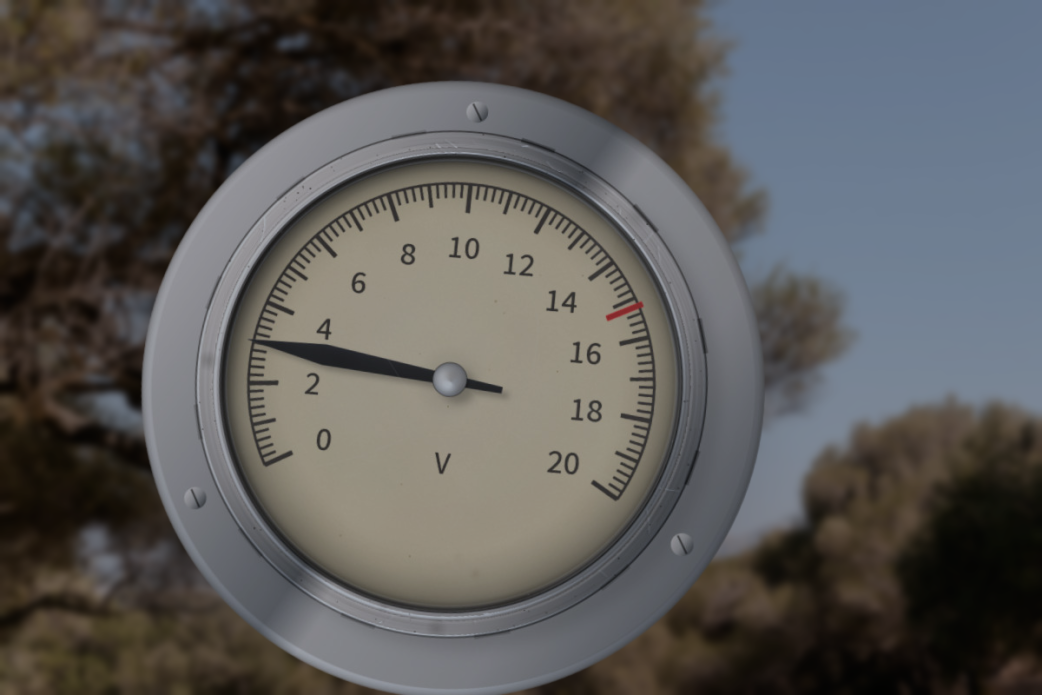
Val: 3 V
